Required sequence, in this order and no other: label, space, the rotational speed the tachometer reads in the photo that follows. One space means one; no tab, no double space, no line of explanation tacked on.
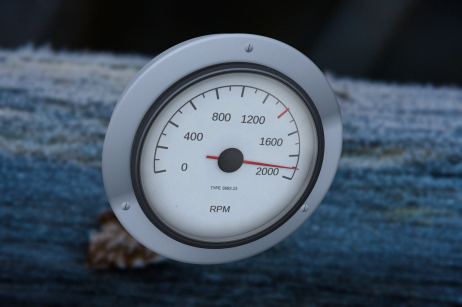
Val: 1900 rpm
